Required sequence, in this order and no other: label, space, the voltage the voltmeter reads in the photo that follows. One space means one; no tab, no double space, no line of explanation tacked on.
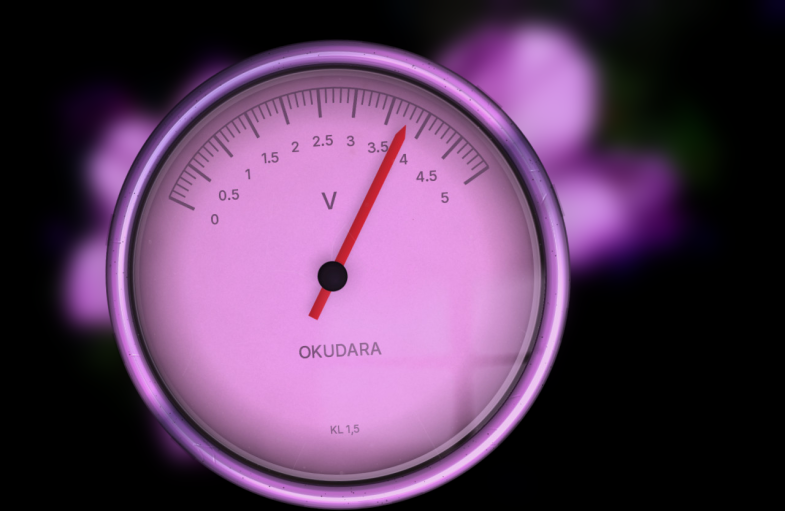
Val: 3.8 V
